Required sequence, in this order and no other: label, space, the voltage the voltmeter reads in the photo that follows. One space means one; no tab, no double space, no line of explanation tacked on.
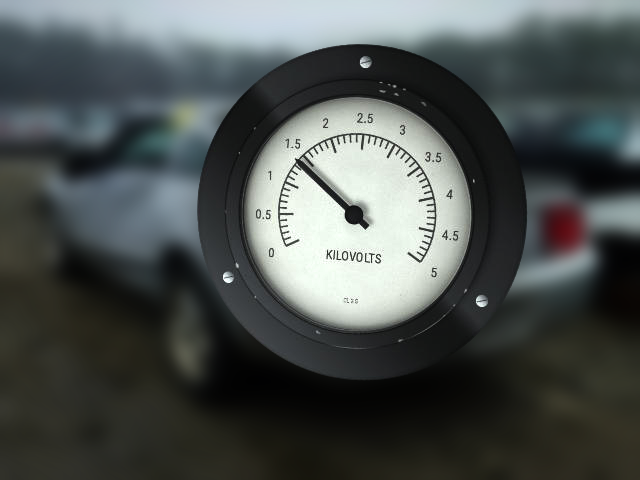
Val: 1.4 kV
